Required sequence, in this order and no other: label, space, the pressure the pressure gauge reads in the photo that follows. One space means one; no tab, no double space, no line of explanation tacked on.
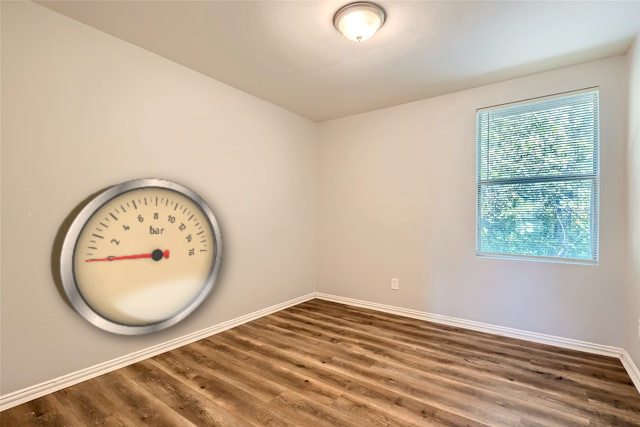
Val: 0 bar
